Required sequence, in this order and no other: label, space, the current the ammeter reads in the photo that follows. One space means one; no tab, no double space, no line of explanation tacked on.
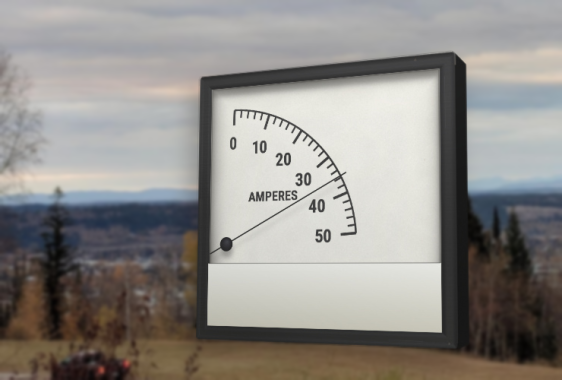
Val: 36 A
